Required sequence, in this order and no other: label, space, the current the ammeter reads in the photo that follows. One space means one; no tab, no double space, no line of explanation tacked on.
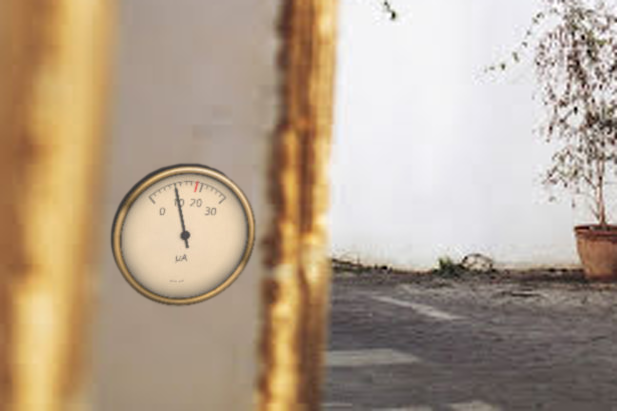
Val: 10 µA
